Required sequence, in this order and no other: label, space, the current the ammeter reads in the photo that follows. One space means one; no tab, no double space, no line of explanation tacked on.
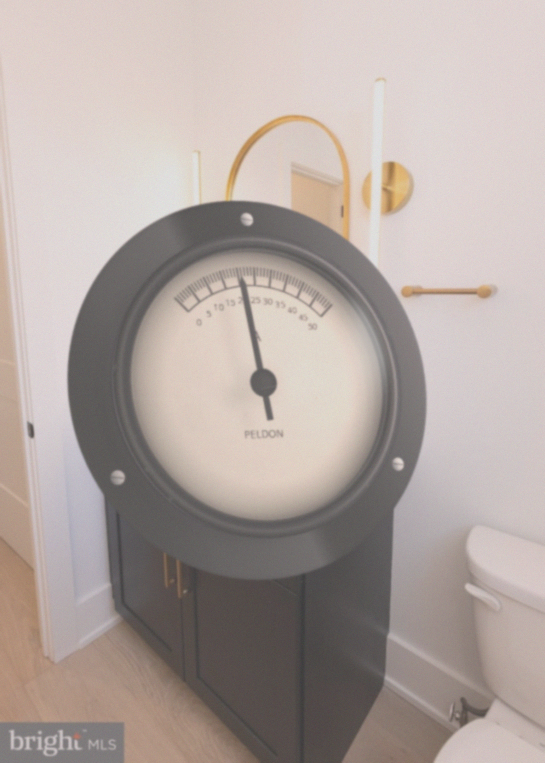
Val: 20 A
